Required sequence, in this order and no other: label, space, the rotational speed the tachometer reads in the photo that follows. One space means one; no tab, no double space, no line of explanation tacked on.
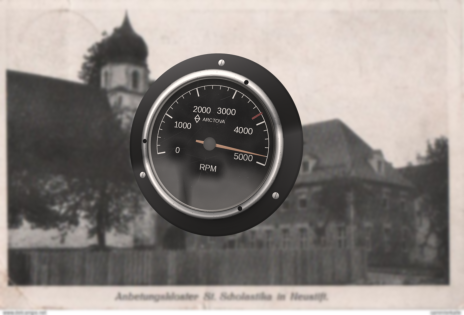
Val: 4800 rpm
